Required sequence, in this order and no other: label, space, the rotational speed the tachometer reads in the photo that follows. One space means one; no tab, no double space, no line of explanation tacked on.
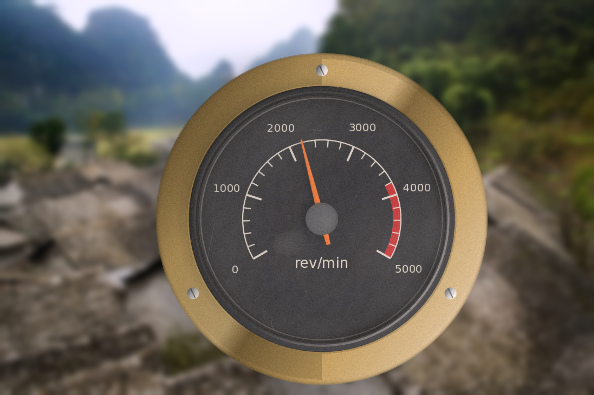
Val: 2200 rpm
